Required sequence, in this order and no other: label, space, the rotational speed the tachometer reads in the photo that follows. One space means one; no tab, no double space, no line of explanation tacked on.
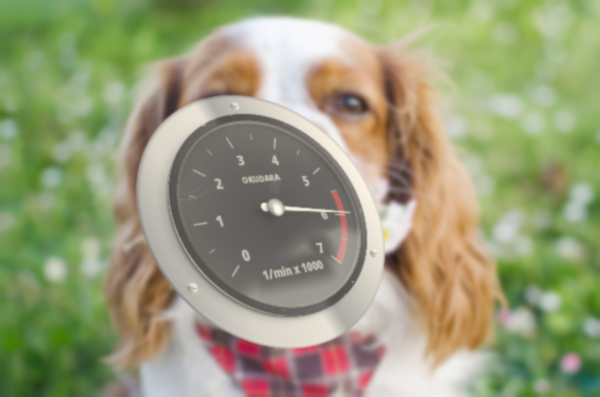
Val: 6000 rpm
